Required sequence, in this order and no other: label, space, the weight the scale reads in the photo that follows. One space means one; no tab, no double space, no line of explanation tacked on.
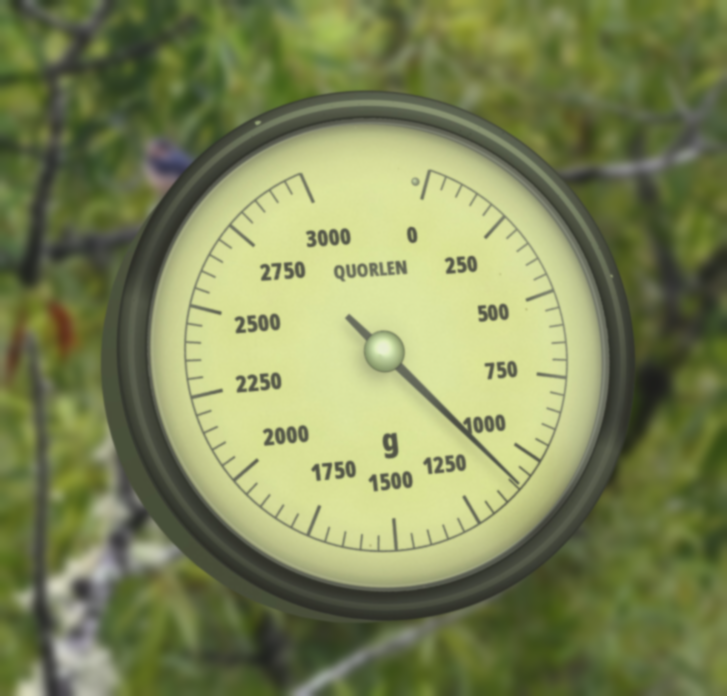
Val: 1100 g
